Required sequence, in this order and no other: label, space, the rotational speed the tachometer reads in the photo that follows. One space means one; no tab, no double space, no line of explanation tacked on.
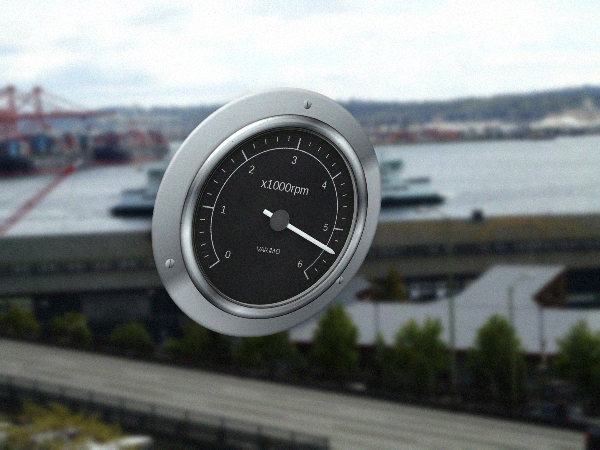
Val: 5400 rpm
